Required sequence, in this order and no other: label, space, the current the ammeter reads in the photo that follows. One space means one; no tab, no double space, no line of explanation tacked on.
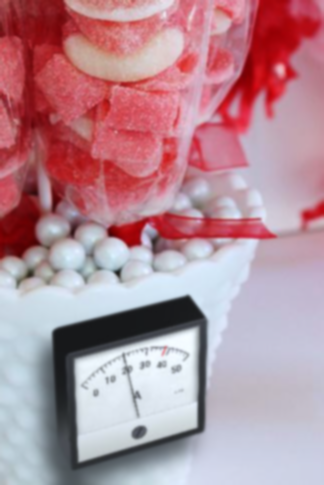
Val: 20 A
